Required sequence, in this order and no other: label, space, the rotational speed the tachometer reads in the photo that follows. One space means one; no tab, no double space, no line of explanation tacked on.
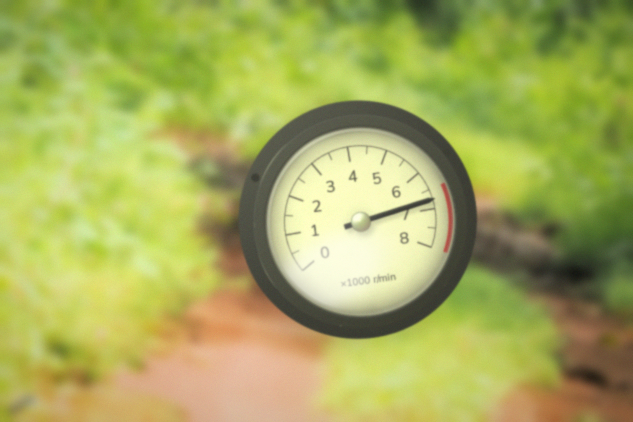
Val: 6750 rpm
